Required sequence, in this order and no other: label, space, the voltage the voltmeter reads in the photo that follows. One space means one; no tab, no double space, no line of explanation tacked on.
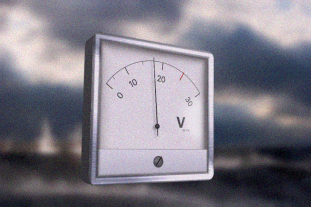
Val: 17.5 V
